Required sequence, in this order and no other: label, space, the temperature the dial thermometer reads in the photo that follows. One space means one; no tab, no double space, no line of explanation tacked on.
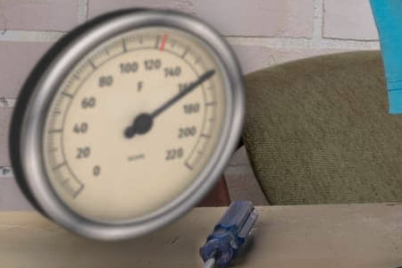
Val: 160 °F
